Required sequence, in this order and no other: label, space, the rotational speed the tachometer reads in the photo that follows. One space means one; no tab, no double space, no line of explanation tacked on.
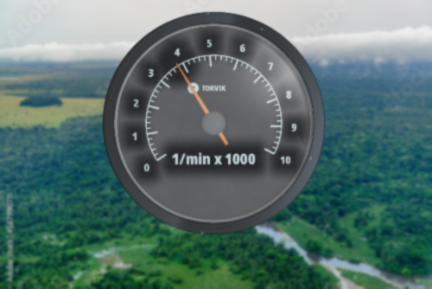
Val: 3800 rpm
